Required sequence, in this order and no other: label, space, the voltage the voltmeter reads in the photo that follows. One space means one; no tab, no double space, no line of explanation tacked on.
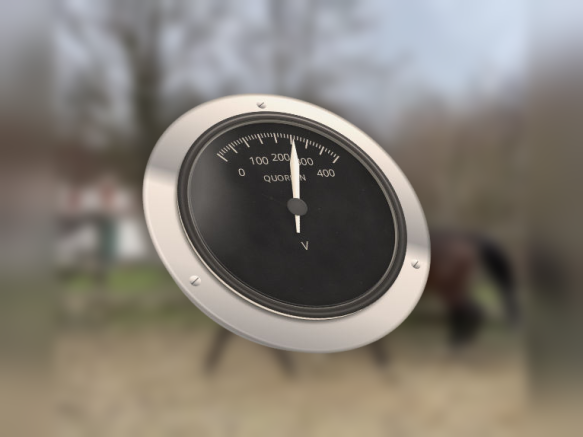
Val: 250 V
